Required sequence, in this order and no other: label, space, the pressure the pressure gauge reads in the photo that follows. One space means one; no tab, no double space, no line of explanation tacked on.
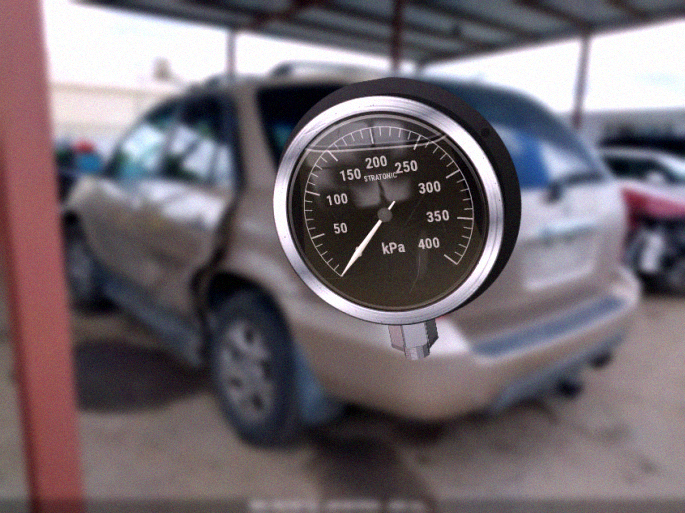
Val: 0 kPa
